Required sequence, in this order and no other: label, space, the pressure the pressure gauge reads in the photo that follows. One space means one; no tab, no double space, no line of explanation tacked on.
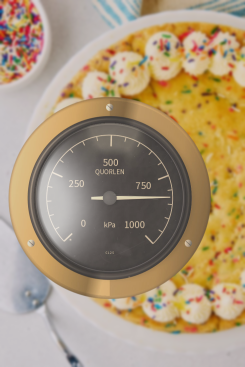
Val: 825 kPa
